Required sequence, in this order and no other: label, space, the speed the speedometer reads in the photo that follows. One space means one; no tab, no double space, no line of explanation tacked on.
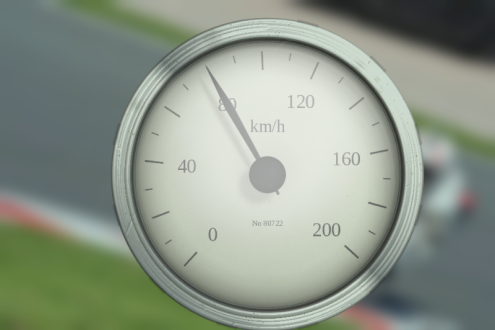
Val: 80 km/h
